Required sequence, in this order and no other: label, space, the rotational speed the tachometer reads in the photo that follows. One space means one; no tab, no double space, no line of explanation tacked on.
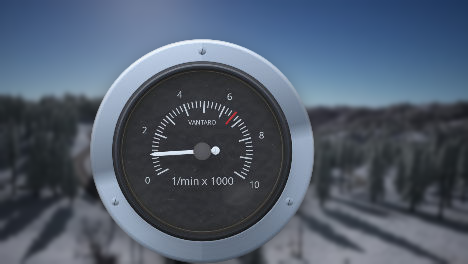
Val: 1000 rpm
